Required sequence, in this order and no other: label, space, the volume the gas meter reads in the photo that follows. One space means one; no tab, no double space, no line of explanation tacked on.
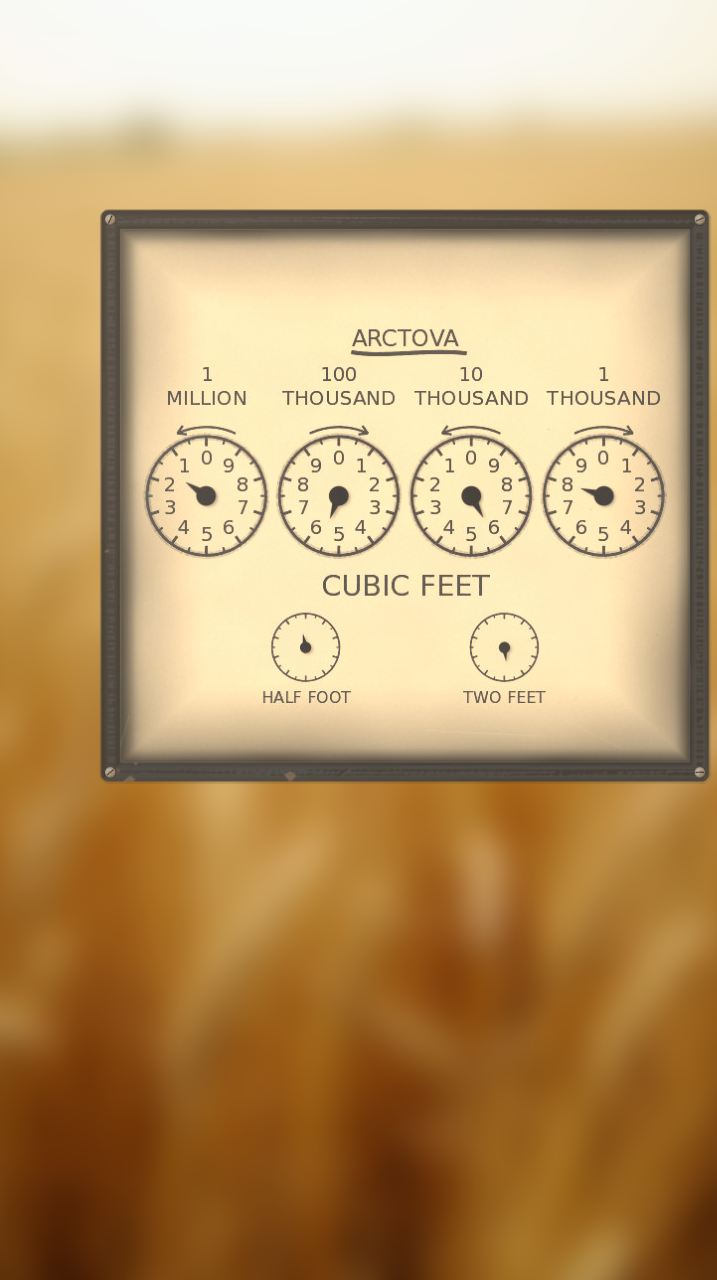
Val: 155800 ft³
